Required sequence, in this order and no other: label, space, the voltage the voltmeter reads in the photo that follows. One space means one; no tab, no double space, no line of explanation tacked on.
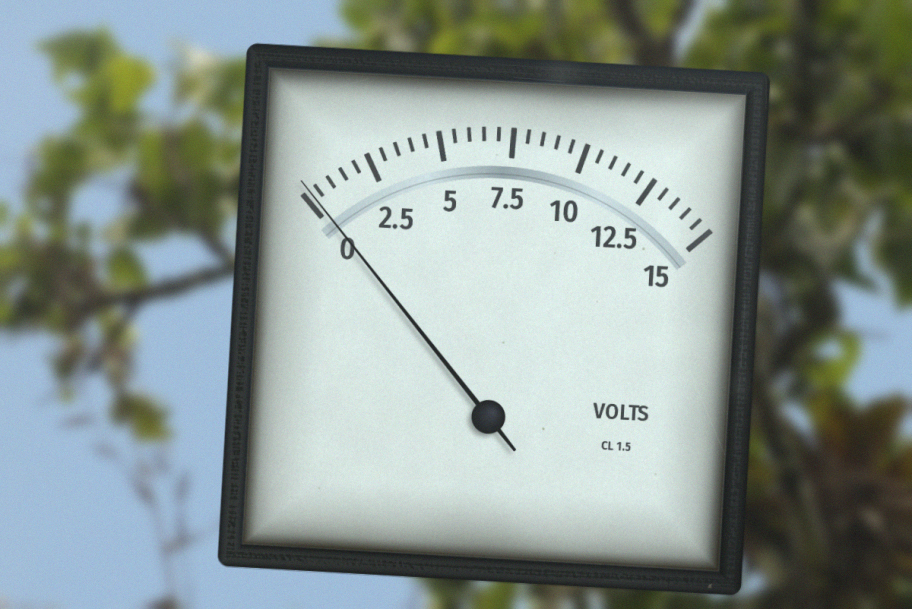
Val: 0.25 V
